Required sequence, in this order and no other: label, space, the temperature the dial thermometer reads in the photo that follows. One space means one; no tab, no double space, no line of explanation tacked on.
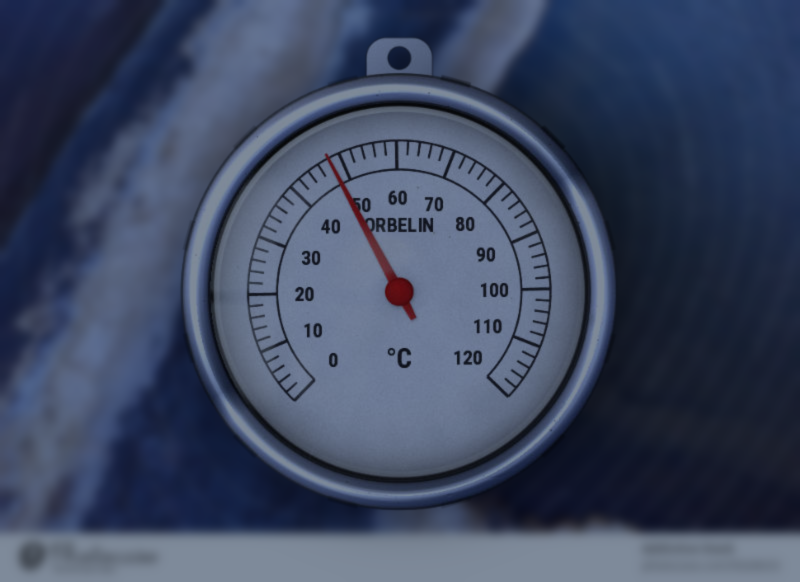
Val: 48 °C
